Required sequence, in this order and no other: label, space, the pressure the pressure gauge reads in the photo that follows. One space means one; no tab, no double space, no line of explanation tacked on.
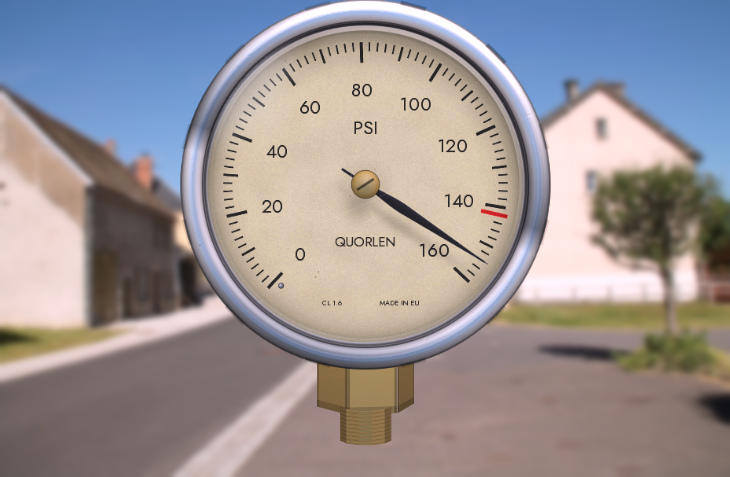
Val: 154 psi
